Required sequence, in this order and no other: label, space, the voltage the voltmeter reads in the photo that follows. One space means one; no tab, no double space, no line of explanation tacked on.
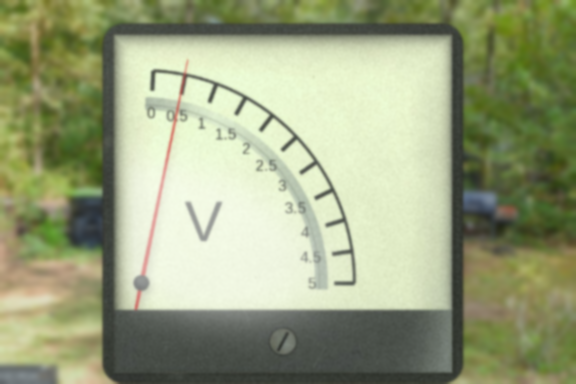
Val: 0.5 V
